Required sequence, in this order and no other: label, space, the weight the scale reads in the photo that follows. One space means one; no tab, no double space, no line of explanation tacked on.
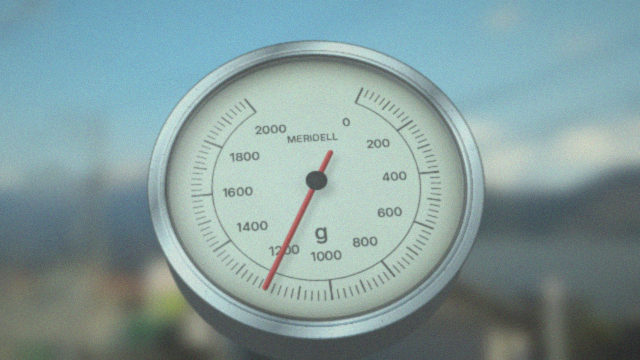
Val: 1200 g
